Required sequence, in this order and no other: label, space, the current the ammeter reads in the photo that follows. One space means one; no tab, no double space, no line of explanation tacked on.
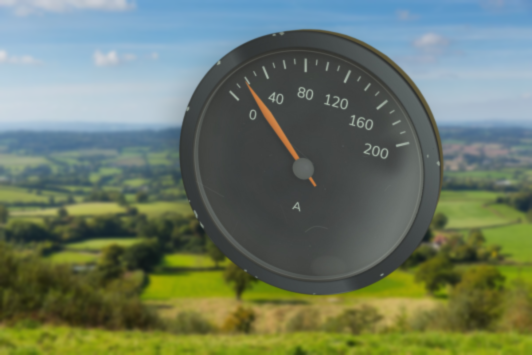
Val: 20 A
